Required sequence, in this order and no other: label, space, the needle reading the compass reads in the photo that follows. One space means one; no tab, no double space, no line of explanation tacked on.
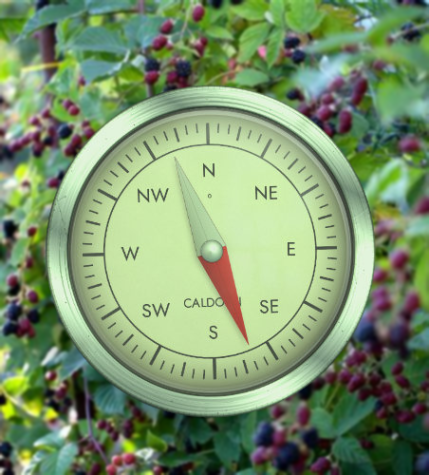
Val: 160 °
